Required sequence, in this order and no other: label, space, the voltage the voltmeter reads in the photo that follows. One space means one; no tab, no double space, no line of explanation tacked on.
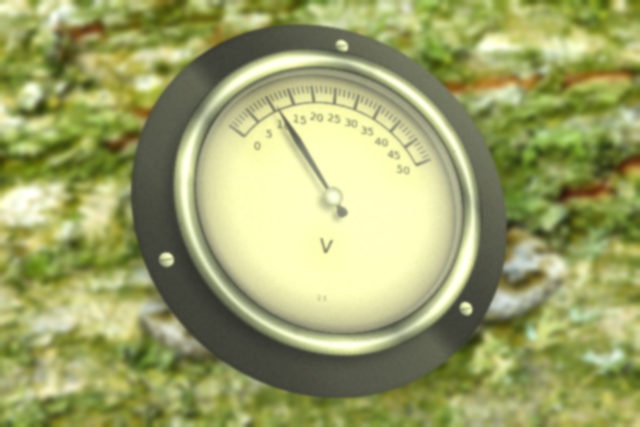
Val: 10 V
